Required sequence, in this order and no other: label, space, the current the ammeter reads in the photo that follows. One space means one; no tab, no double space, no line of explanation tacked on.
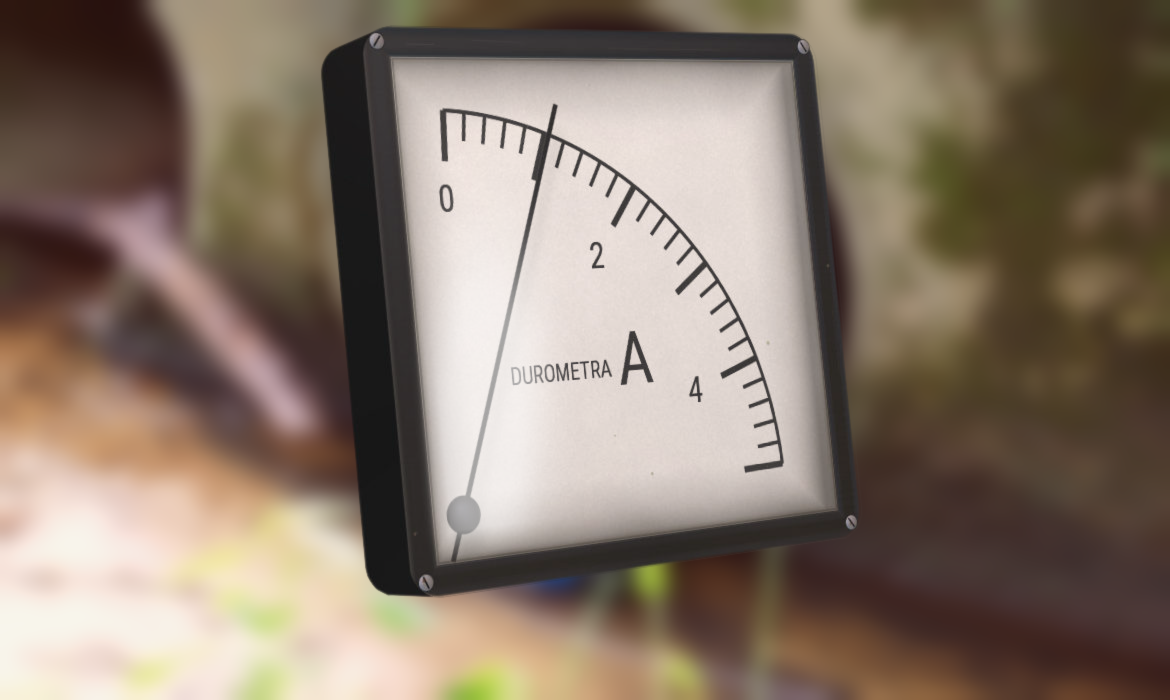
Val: 1 A
